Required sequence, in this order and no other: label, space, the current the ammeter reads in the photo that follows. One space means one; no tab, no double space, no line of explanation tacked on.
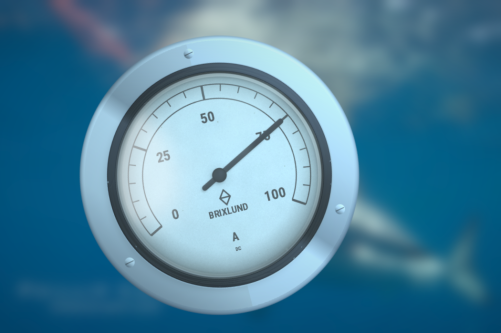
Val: 75 A
